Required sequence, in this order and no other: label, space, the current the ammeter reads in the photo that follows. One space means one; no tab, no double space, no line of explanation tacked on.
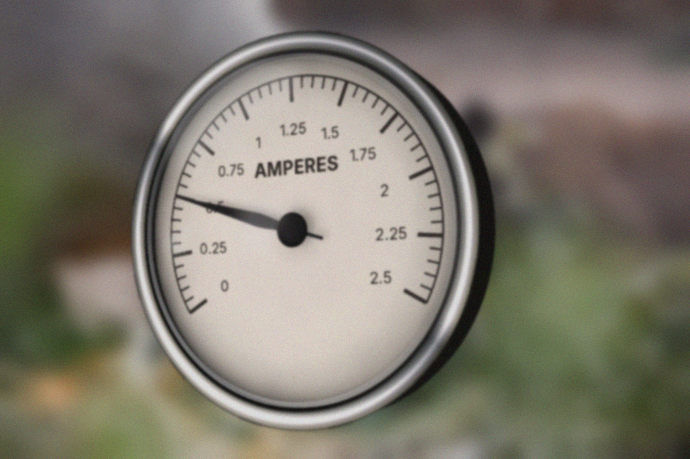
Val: 0.5 A
